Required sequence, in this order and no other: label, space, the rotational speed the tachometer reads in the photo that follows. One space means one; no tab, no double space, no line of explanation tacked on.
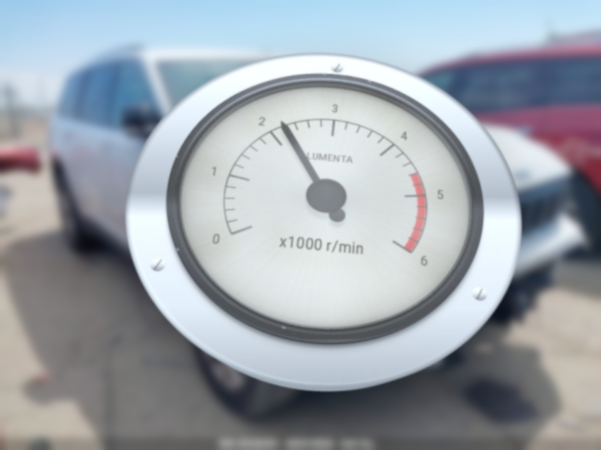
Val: 2200 rpm
